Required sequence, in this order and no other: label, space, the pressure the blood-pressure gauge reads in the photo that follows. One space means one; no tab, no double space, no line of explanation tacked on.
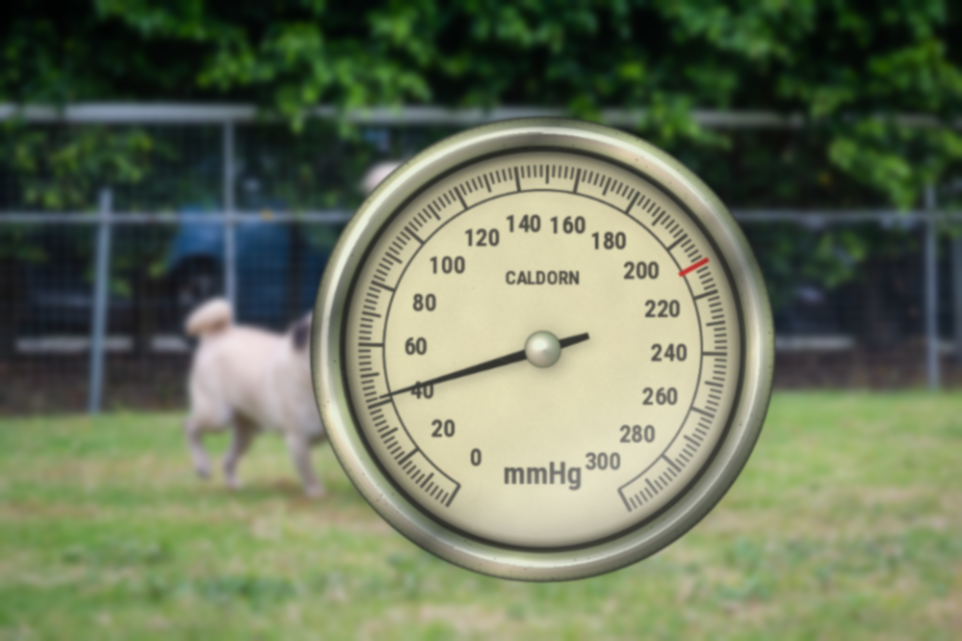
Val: 42 mmHg
